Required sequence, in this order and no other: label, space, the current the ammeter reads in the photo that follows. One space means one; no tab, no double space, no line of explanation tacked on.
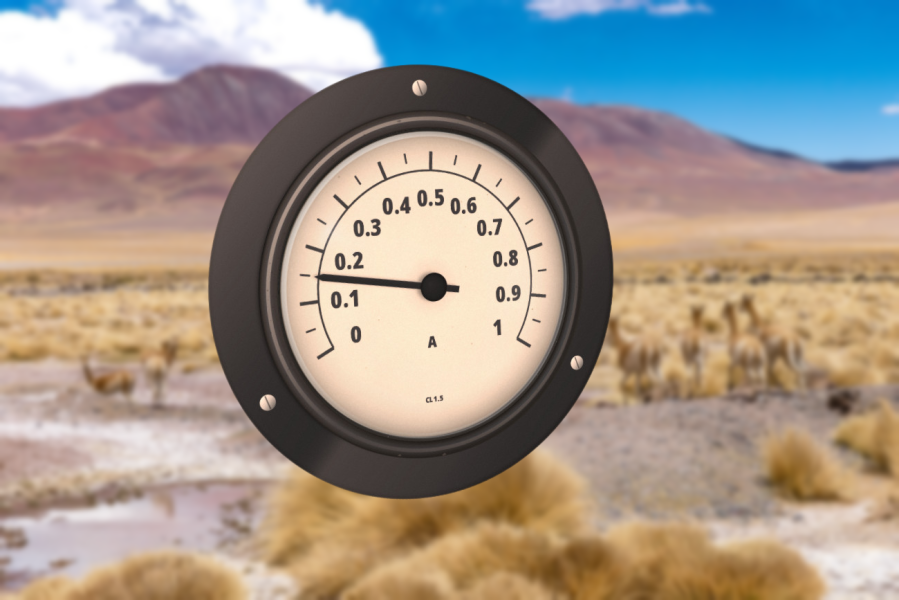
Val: 0.15 A
